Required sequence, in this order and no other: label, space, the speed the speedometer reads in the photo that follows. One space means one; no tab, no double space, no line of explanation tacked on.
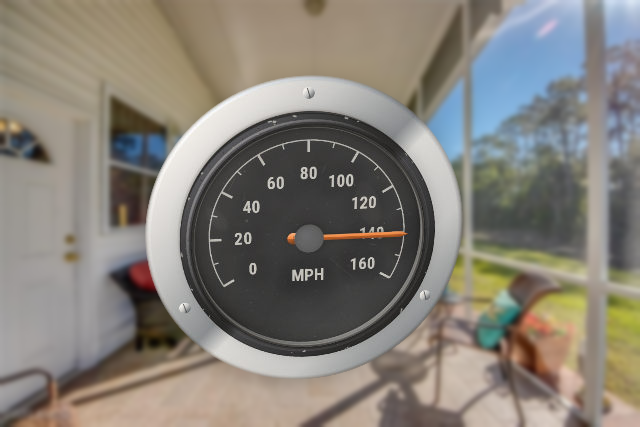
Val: 140 mph
